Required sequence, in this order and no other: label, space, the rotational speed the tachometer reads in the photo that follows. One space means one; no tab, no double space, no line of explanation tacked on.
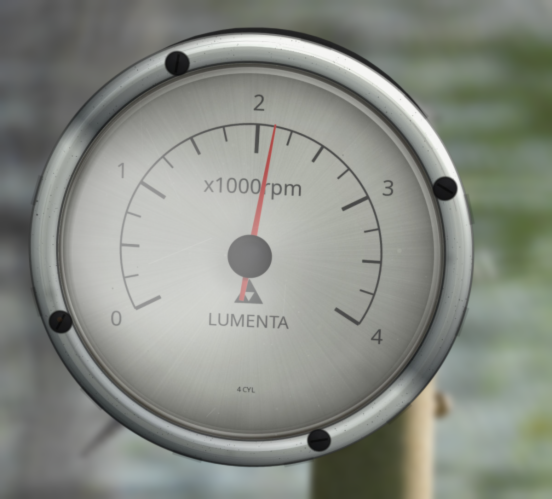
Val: 2125 rpm
